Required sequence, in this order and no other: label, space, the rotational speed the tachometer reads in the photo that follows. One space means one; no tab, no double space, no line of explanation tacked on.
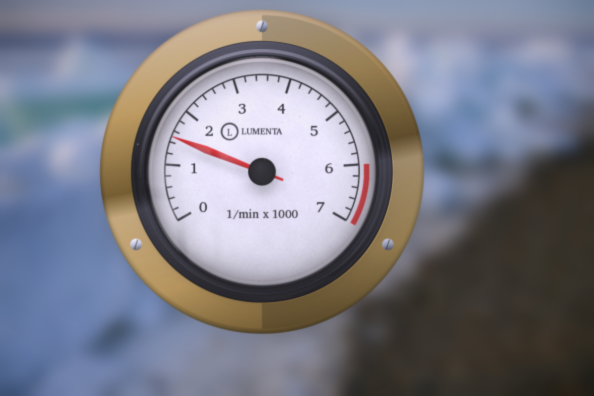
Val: 1500 rpm
